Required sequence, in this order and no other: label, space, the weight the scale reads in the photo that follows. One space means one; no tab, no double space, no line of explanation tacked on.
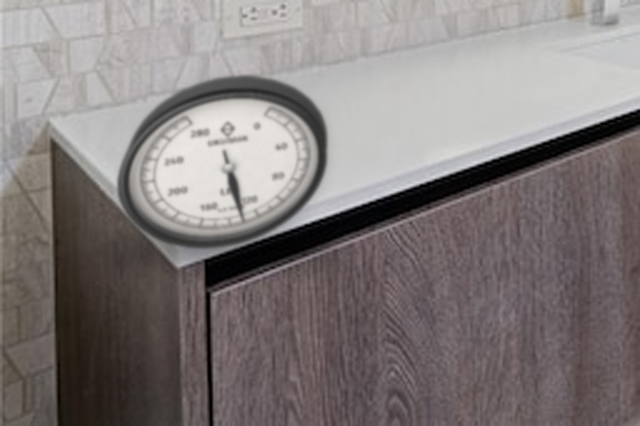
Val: 130 lb
